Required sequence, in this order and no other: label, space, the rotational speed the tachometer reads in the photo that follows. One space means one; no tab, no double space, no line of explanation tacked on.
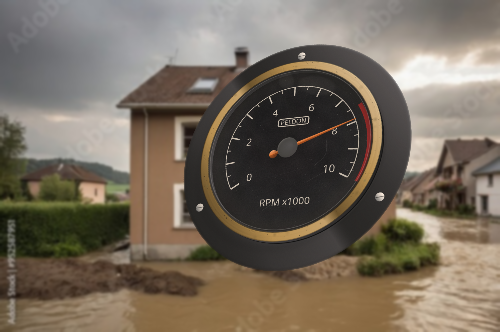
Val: 8000 rpm
